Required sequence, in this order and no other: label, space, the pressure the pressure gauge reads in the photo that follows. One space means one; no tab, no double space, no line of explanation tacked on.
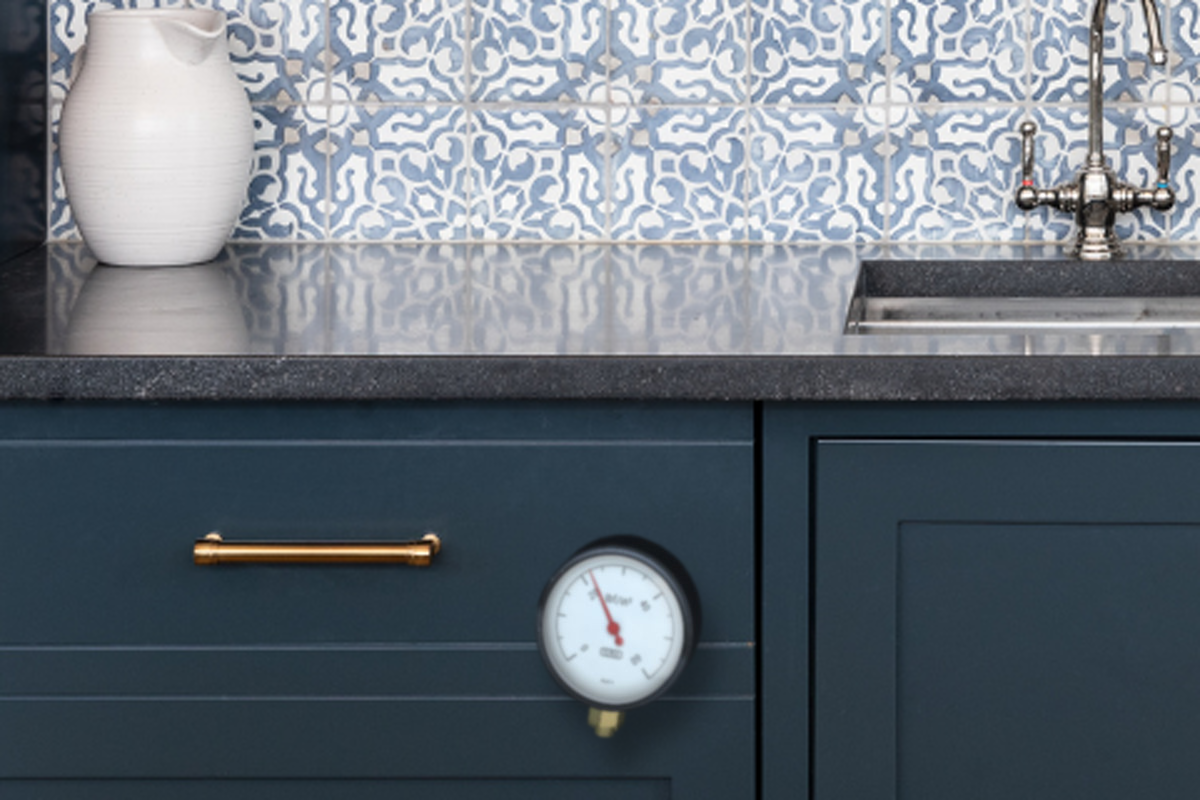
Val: 22.5 psi
